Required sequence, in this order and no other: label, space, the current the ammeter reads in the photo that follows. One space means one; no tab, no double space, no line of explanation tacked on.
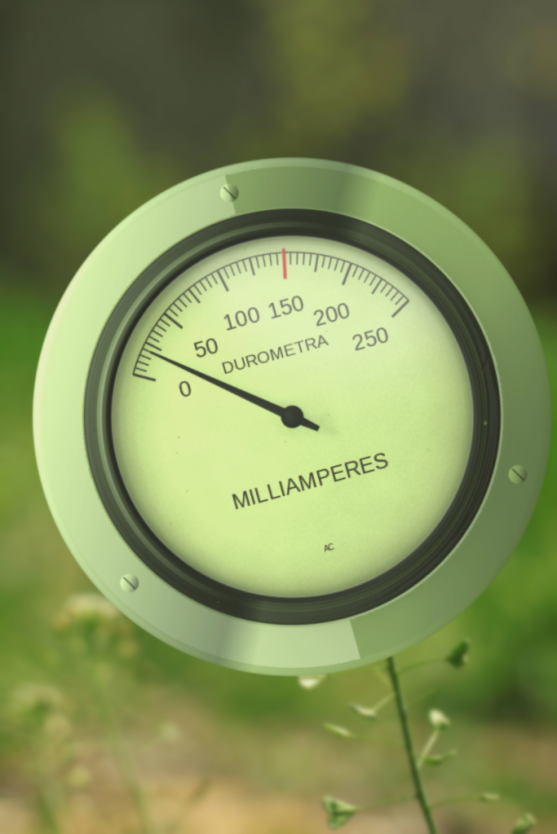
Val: 20 mA
